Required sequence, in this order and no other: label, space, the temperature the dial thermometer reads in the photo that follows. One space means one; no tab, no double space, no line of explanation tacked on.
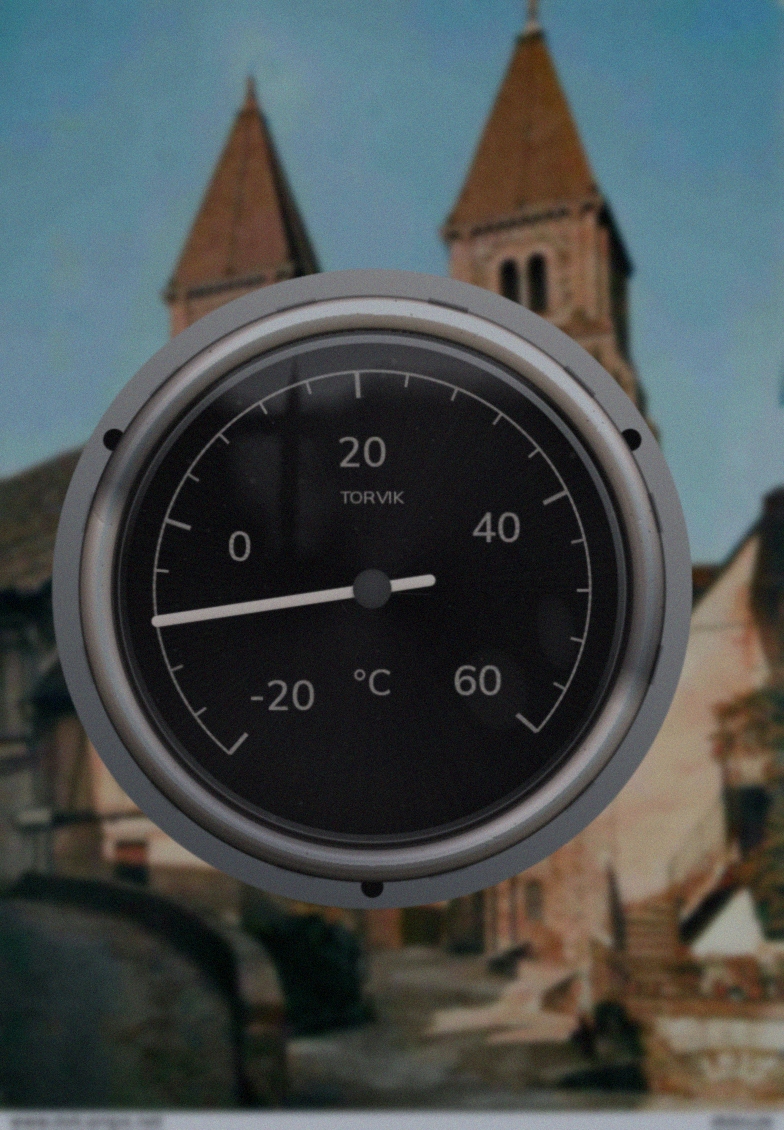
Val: -8 °C
